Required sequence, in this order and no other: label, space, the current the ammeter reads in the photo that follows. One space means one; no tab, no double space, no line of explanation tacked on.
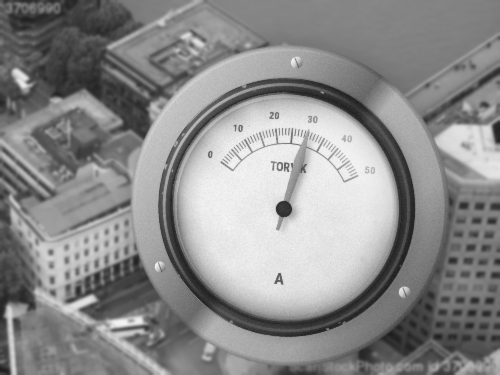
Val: 30 A
